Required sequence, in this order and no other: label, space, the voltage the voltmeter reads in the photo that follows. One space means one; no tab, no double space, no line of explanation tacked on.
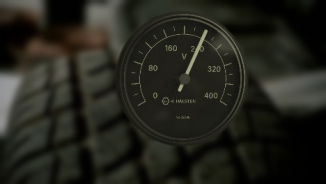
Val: 240 V
